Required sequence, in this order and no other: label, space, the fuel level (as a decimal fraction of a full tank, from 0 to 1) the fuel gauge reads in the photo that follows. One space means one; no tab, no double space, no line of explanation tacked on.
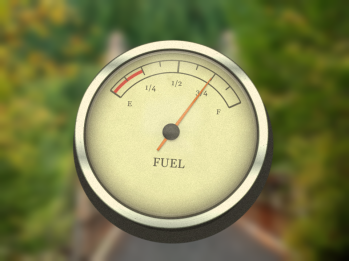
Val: 0.75
